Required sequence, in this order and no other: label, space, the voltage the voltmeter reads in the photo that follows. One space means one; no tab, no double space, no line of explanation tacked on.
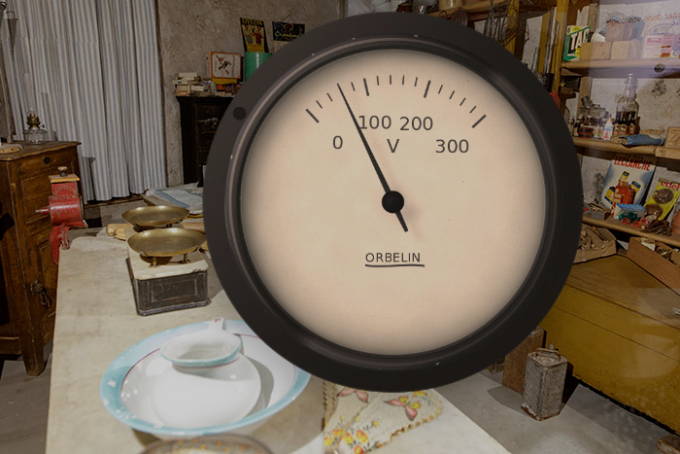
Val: 60 V
